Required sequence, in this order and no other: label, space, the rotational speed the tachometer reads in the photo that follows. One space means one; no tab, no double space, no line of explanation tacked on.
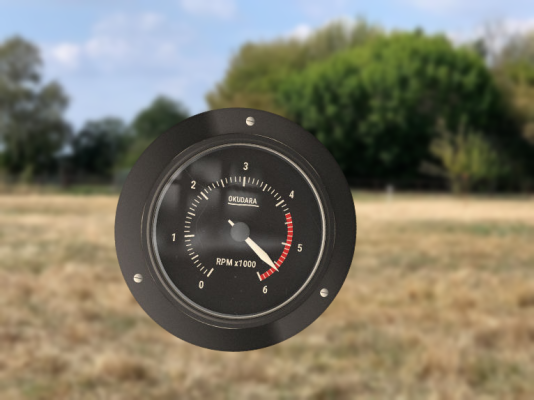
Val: 5600 rpm
